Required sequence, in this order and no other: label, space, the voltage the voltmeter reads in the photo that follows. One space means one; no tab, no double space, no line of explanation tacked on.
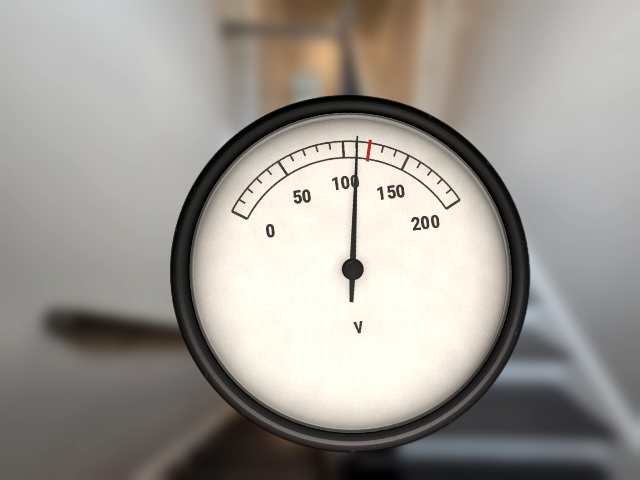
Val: 110 V
